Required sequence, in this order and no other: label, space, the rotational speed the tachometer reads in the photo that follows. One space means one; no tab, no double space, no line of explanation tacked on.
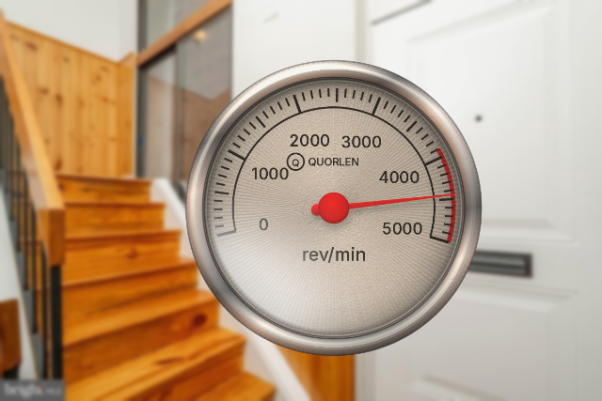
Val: 4450 rpm
